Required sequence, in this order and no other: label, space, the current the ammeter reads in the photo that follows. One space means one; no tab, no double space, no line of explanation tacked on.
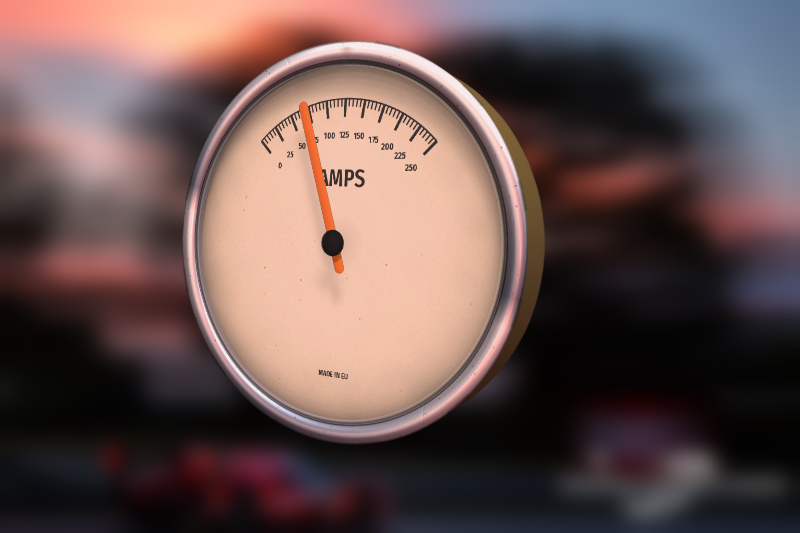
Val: 75 A
